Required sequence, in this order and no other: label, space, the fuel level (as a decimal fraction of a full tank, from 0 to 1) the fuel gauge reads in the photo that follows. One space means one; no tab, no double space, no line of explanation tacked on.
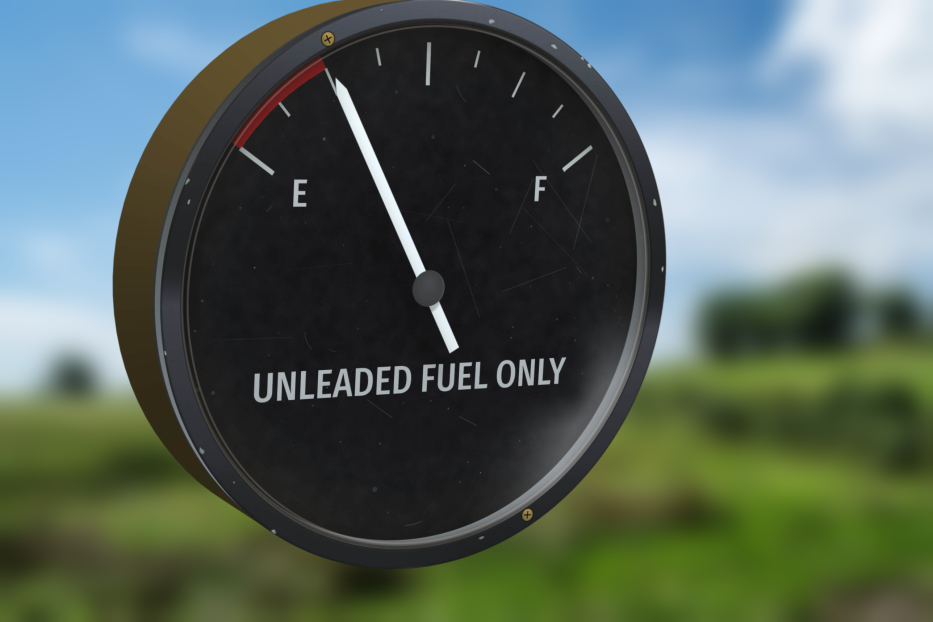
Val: 0.25
